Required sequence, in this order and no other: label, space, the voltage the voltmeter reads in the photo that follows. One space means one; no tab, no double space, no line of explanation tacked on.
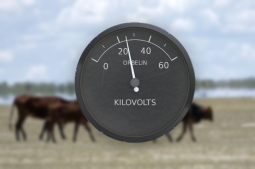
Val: 25 kV
